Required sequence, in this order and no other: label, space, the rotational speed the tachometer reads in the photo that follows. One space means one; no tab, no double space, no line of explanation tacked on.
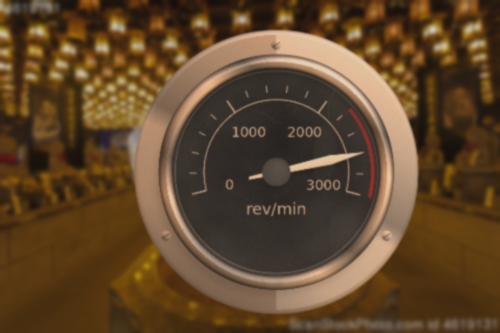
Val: 2600 rpm
